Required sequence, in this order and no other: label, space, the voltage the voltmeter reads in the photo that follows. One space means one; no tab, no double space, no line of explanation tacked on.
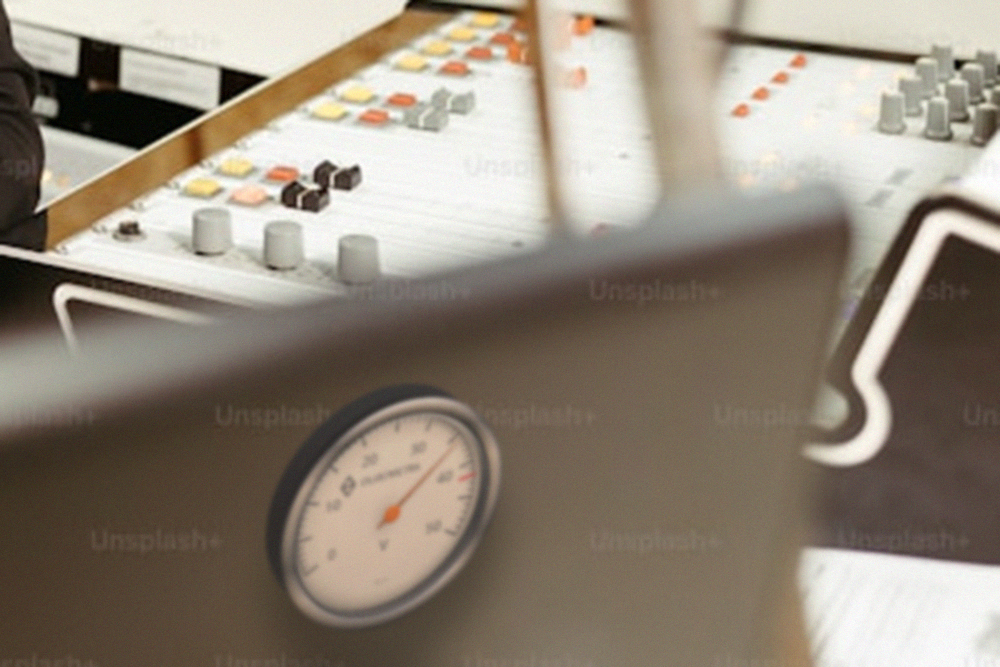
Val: 35 V
